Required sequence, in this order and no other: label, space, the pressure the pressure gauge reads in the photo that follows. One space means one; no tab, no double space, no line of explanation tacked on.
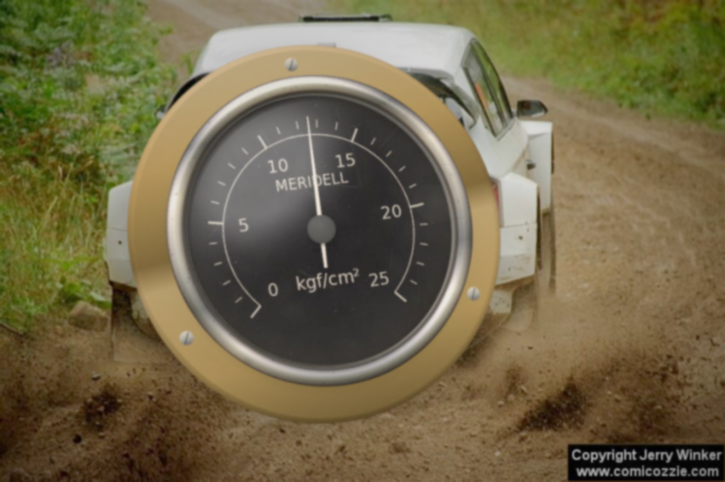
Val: 12.5 kg/cm²
